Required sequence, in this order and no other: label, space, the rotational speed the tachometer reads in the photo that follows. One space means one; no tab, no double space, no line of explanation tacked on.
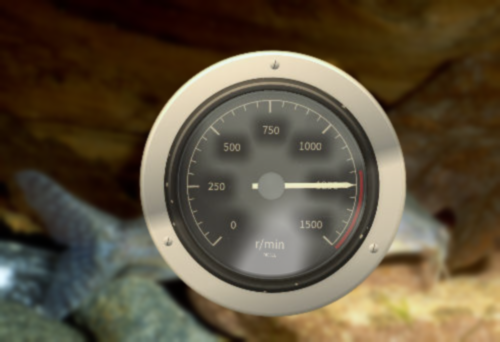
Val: 1250 rpm
